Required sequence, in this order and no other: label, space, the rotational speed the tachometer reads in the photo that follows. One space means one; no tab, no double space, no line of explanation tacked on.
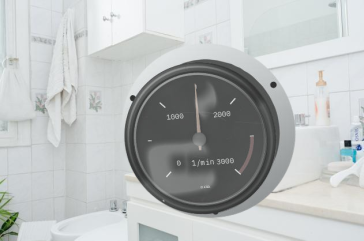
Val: 1500 rpm
